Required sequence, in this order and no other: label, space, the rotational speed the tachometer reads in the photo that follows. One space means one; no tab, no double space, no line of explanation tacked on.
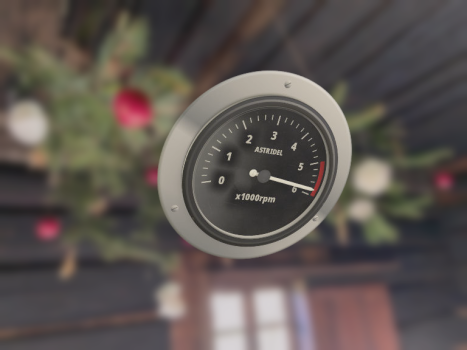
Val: 5800 rpm
